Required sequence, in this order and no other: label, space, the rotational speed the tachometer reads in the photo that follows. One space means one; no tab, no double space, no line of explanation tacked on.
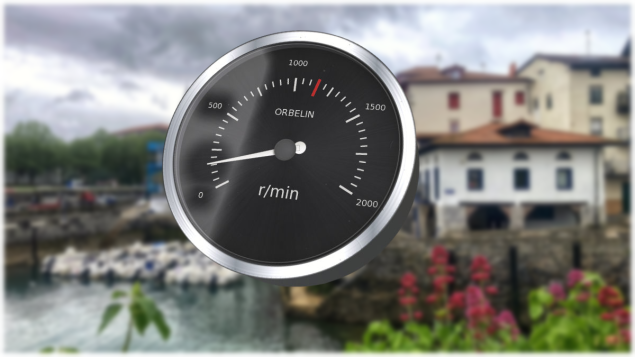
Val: 150 rpm
